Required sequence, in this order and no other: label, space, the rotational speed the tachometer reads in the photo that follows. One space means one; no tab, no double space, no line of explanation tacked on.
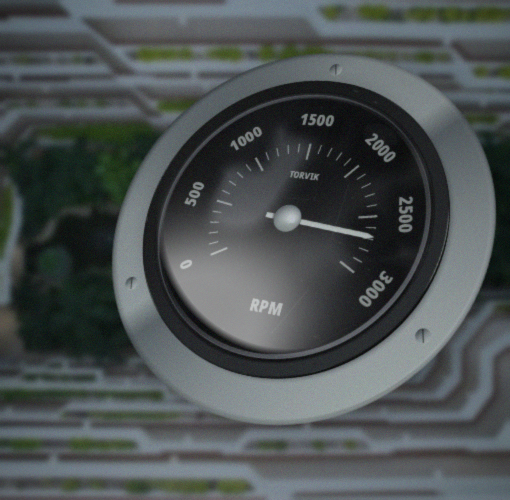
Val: 2700 rpm
